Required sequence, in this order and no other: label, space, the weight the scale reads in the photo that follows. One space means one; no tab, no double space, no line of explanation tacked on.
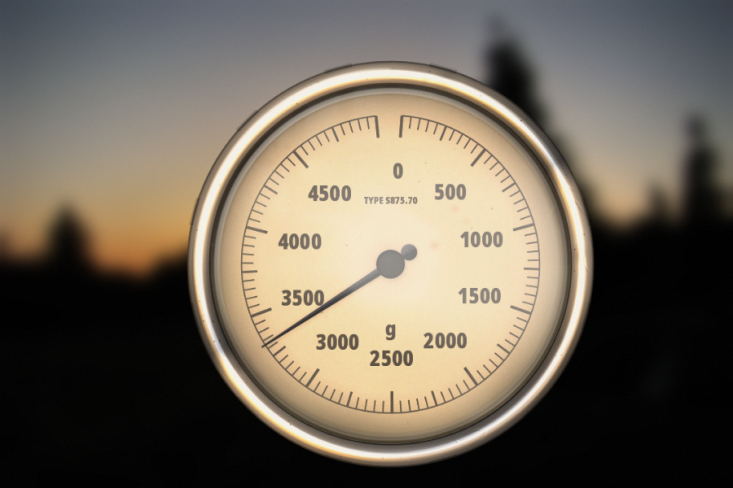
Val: 3325 g
